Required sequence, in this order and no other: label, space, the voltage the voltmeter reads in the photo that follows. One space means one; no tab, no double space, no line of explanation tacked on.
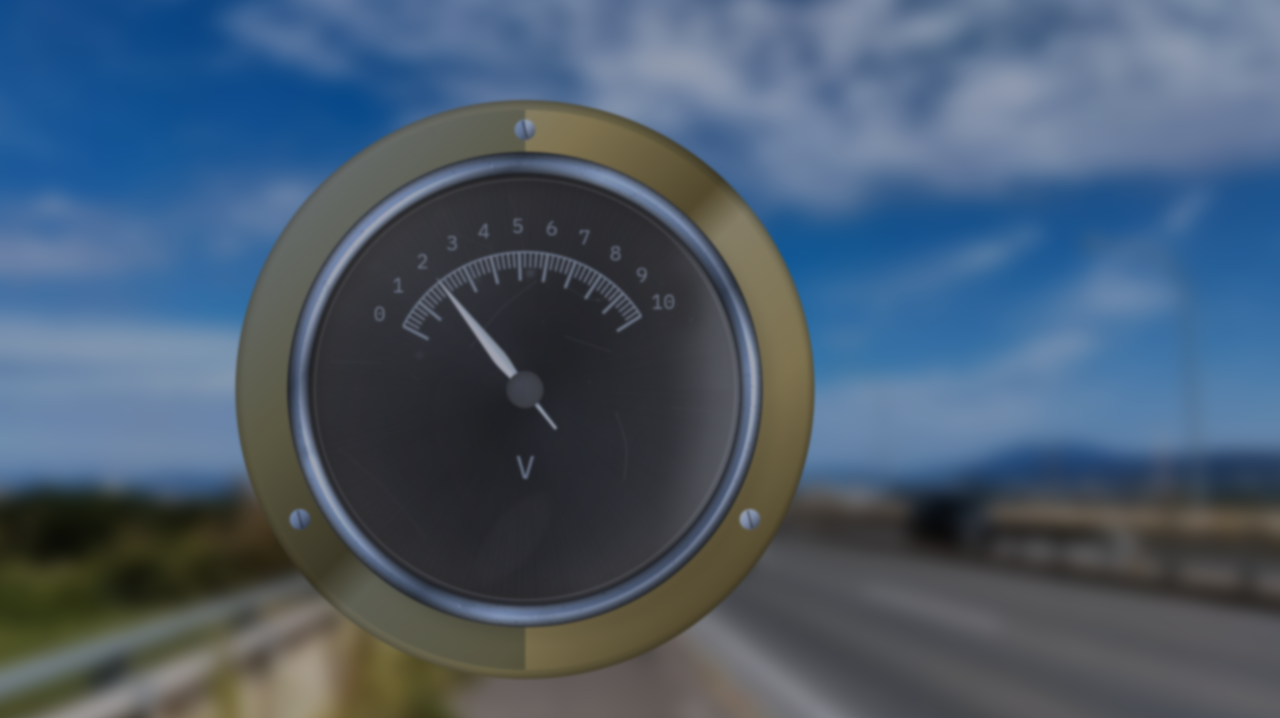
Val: 2 V
